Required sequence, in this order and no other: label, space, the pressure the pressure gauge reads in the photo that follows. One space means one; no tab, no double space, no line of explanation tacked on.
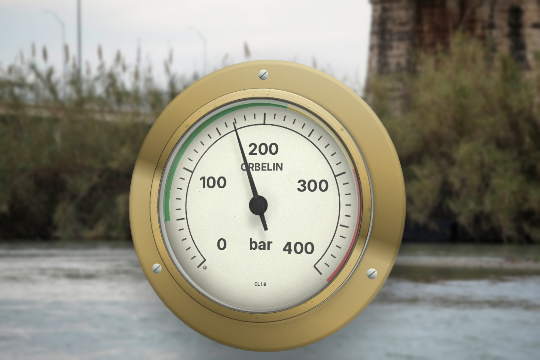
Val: 170 bar
